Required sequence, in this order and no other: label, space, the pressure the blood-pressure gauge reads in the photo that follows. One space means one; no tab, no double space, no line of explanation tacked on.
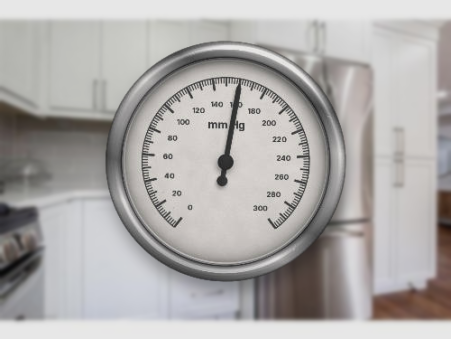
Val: 160 mmHg
